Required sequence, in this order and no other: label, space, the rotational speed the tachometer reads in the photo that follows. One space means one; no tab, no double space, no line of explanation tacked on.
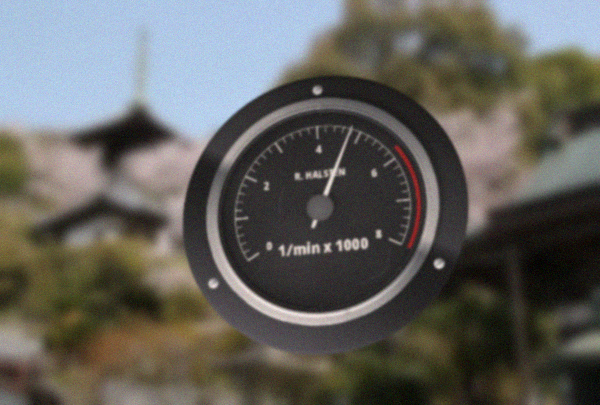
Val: 4800 rpm
